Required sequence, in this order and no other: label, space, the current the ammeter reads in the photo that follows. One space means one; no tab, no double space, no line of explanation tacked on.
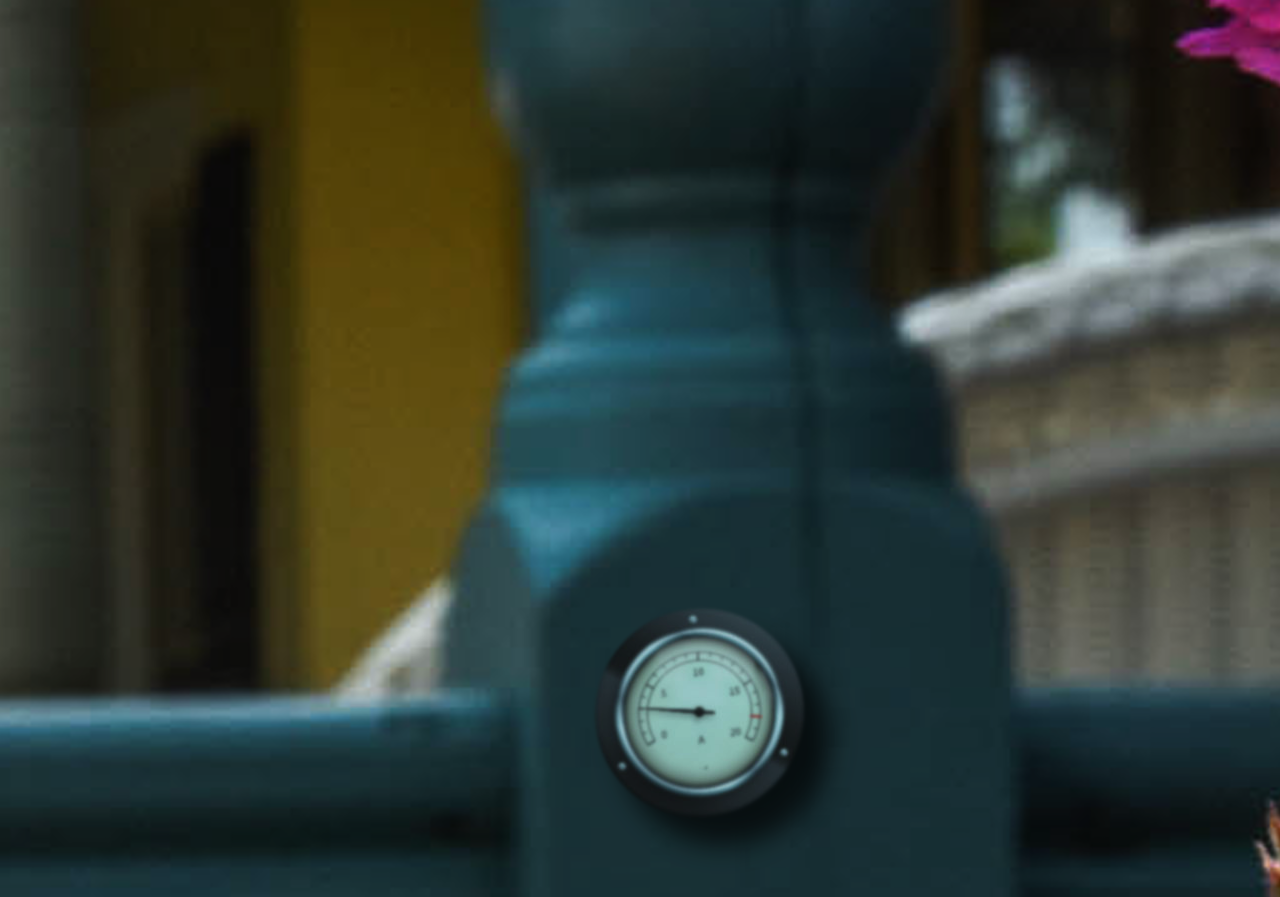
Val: 3 A
